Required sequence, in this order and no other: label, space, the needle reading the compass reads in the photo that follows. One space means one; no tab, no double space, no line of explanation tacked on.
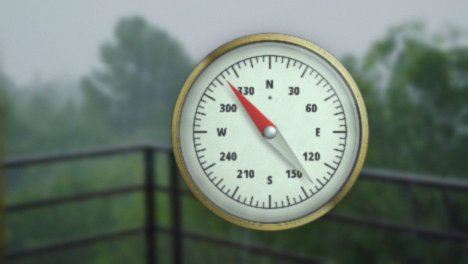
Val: 320 °
